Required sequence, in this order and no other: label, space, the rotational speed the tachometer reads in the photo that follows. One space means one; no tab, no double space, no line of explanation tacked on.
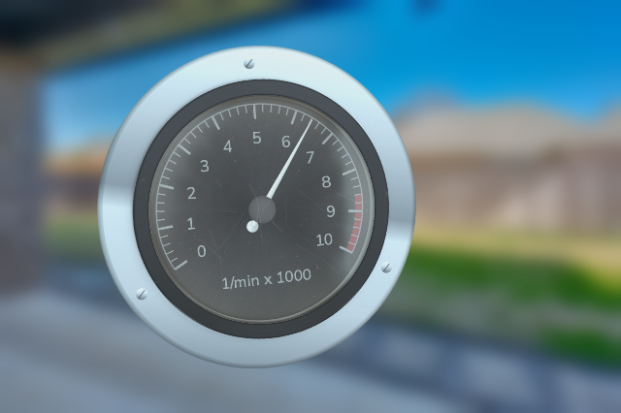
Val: 6400 rpm
